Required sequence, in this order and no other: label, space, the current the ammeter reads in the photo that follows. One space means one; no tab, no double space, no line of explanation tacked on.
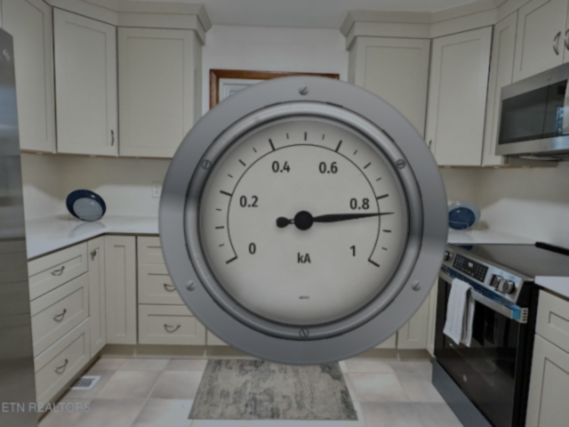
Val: 0.85 kA
